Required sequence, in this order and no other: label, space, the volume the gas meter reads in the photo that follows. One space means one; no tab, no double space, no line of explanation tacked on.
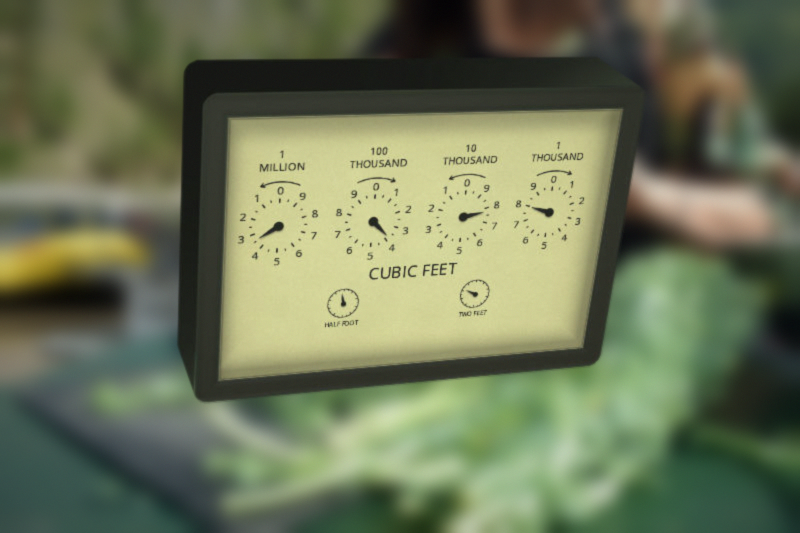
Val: 337800 ft³
